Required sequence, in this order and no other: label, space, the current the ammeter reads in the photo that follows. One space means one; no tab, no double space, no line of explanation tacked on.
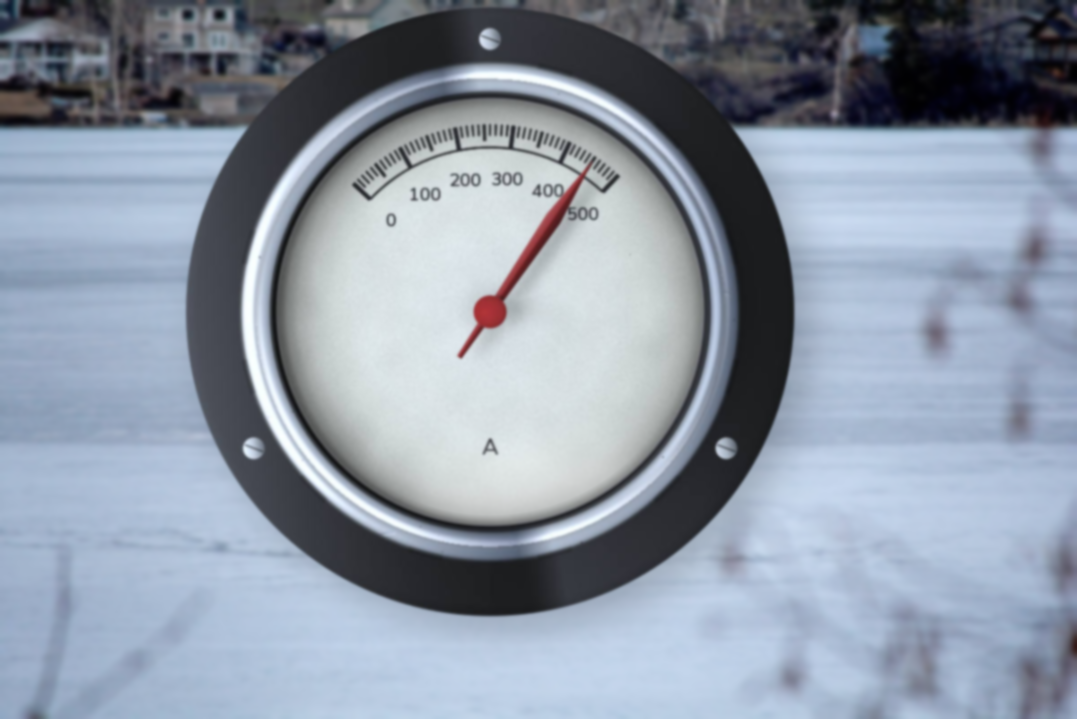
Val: 450 A
